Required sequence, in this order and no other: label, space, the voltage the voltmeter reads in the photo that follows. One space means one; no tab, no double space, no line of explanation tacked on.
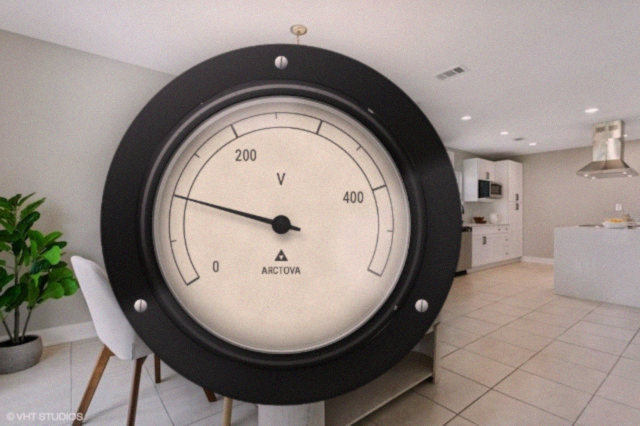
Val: 100 V
